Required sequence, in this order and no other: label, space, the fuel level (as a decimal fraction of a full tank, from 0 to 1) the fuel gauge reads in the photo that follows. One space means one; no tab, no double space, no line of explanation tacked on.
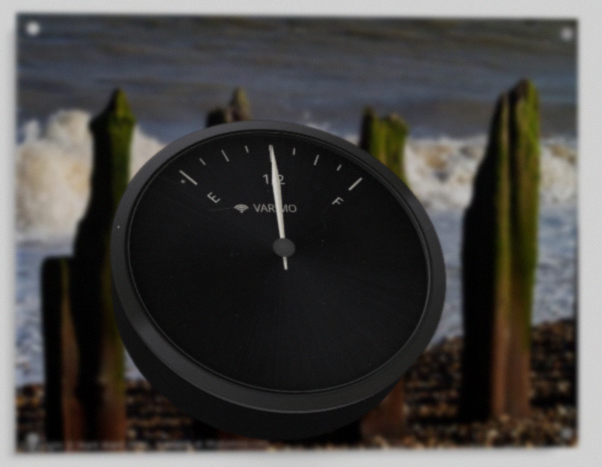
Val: 0.5
